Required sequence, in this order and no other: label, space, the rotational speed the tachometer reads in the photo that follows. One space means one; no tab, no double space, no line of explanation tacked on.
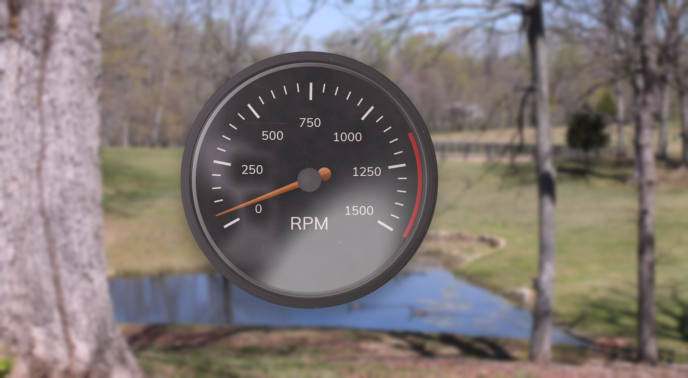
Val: 50 rpm
